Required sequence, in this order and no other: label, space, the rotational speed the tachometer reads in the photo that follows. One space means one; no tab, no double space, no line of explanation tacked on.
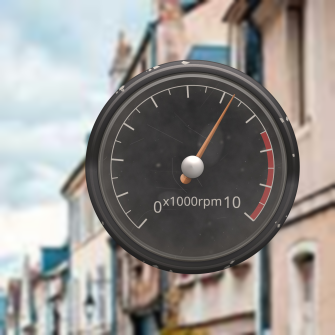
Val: 6250 rpm
